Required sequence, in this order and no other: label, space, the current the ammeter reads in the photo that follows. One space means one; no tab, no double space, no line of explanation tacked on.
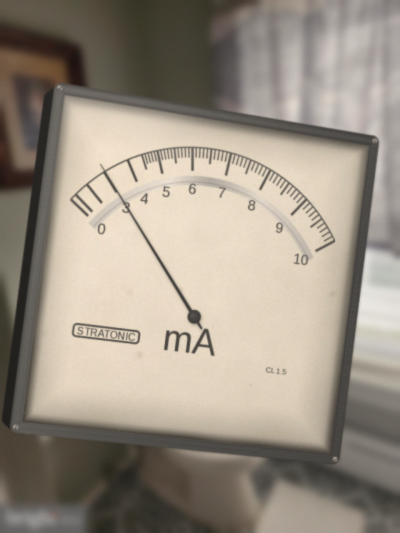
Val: 3 mA
